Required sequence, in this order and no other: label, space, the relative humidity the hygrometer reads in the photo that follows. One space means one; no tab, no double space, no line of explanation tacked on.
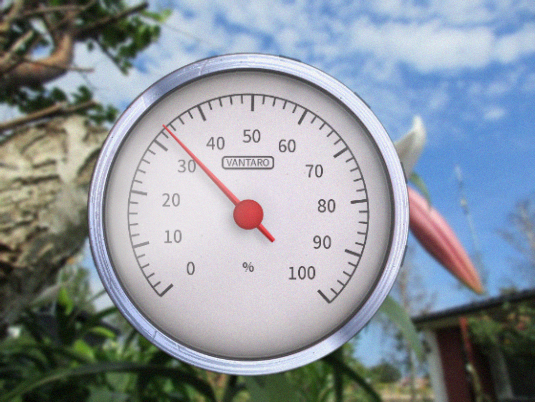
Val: 33 %
